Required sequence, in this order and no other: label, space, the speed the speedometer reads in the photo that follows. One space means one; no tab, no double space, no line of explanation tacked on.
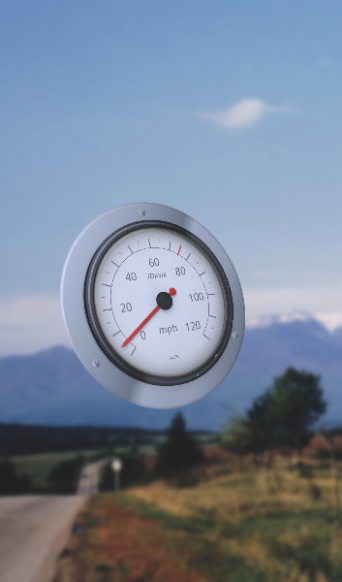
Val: 5 mph
